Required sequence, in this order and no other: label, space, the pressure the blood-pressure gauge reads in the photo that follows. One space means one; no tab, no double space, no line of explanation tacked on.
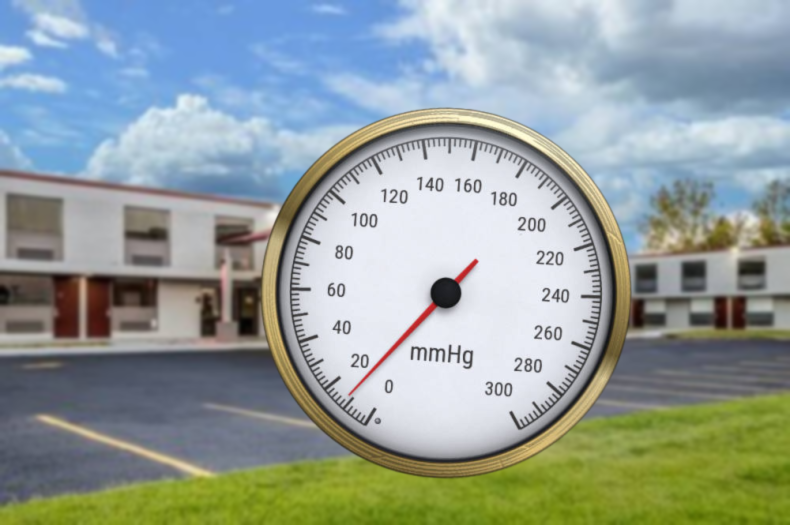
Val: 12 mmHg
